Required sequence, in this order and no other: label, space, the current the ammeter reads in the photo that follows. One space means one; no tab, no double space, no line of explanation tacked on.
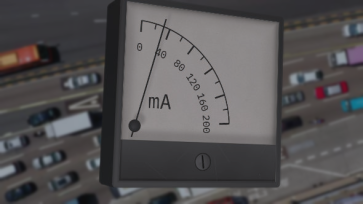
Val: 30 mA
